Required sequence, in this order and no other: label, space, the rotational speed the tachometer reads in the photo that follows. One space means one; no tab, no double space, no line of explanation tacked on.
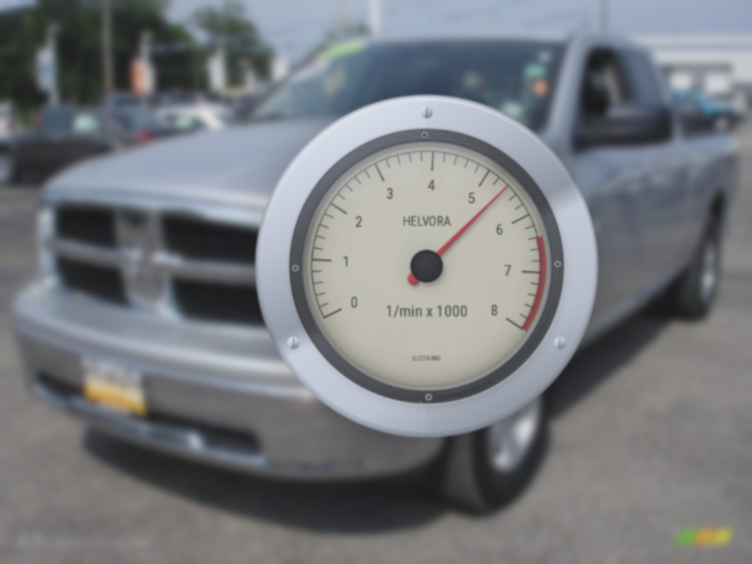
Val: 5400 rpm
